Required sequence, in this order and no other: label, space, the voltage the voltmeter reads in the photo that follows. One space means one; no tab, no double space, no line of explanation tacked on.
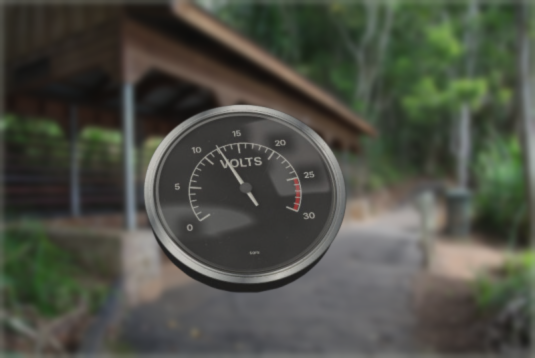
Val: 12 V
